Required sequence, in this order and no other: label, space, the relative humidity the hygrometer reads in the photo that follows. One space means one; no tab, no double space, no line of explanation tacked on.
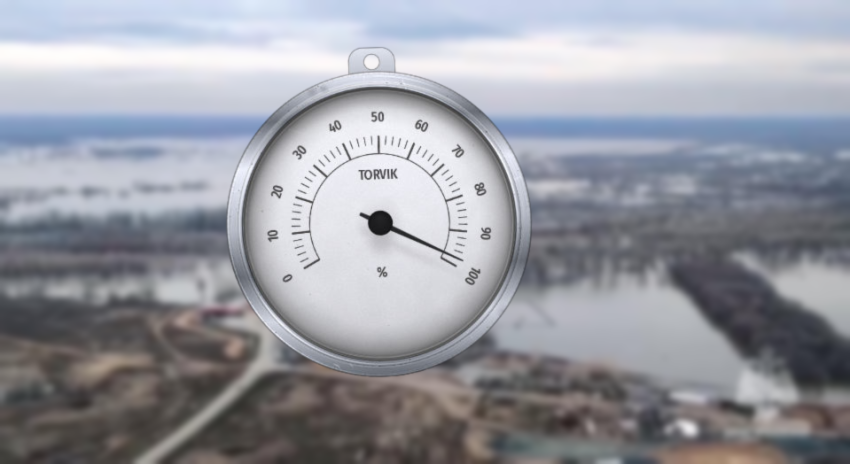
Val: 98 %
